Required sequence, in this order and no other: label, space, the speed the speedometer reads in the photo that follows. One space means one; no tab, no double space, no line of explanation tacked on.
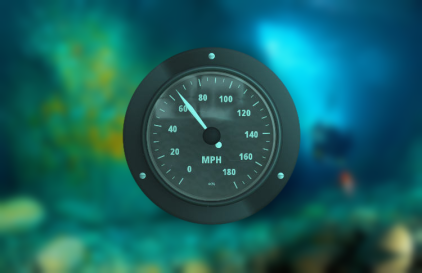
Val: 65 mph
